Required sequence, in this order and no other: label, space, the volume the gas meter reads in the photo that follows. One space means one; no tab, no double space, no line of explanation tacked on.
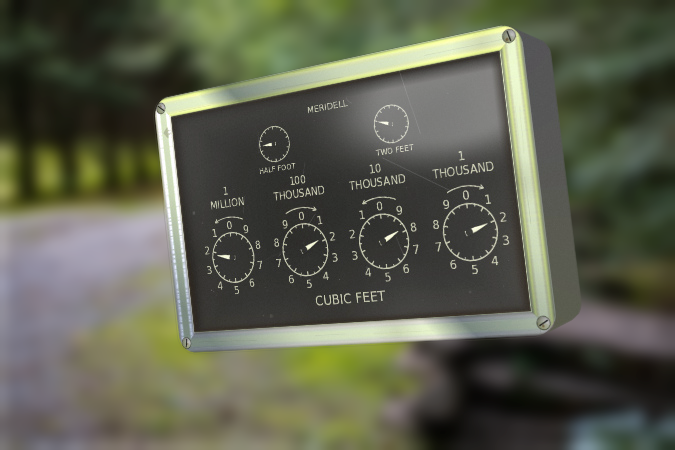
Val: 218200 ft³
